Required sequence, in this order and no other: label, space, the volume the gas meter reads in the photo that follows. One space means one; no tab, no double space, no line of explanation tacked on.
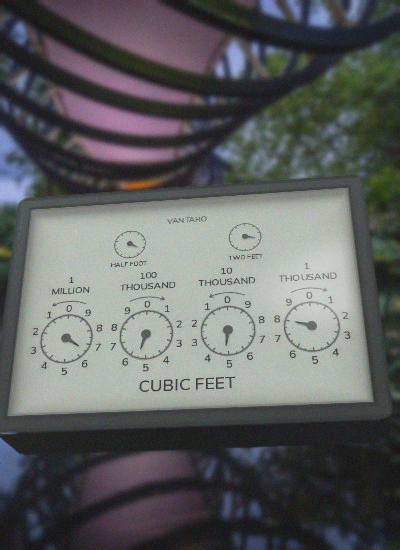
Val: 654800 ft³
